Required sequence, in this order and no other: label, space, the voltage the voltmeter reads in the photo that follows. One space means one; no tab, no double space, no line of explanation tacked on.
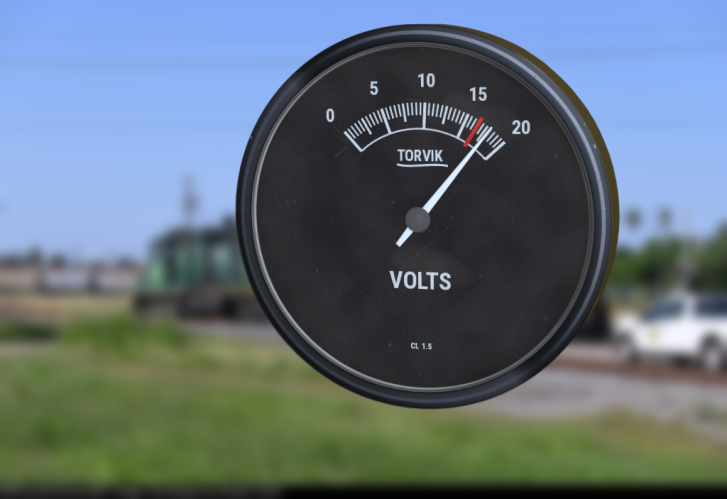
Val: 18 V
